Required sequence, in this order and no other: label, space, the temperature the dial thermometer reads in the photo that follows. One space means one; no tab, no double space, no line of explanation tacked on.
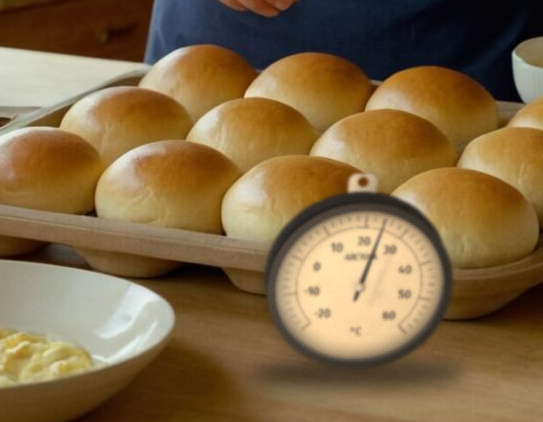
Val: 24 °C
